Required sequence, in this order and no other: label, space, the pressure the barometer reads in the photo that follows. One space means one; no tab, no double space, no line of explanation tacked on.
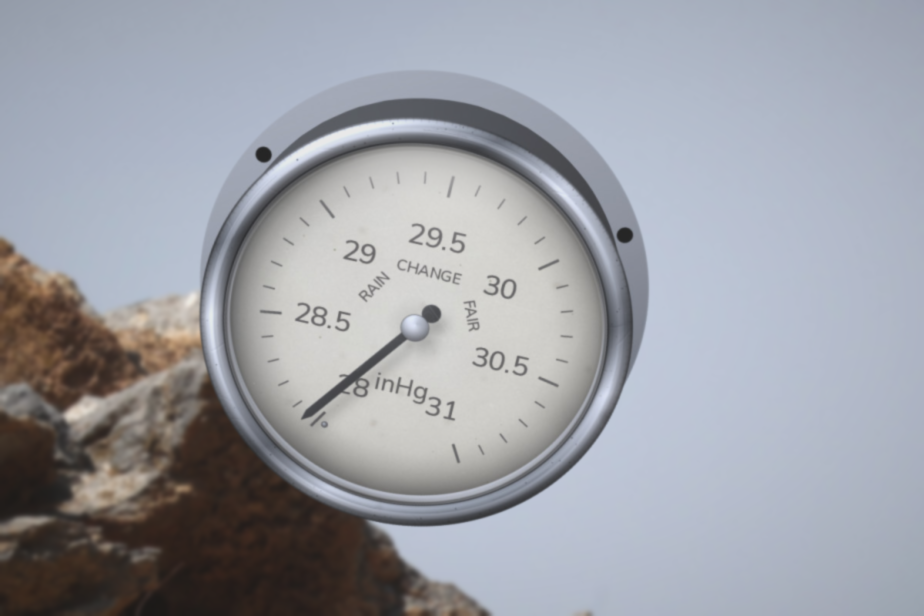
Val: 28.05 inHg
